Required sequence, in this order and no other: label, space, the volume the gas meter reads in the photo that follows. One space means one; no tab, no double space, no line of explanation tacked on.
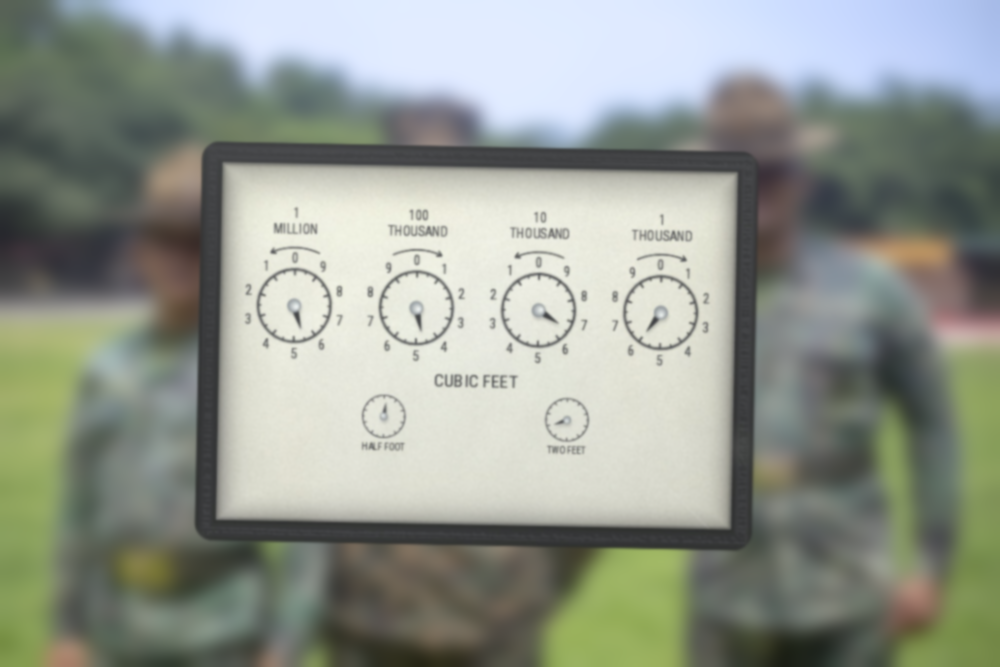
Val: 546600 ft³
